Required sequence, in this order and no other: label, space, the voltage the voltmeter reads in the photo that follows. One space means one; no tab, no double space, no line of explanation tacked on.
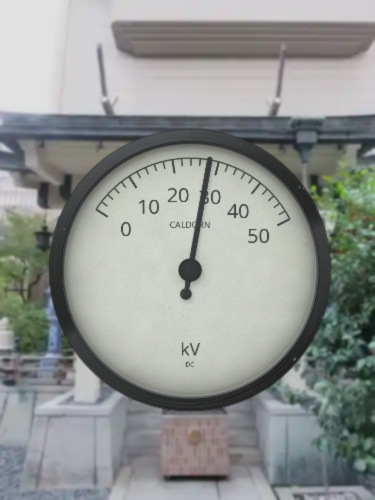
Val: 28 kV
